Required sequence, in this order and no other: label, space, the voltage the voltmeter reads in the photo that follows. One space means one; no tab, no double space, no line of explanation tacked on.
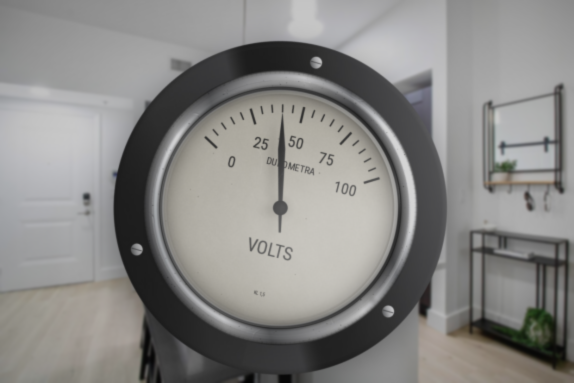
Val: 40 V
